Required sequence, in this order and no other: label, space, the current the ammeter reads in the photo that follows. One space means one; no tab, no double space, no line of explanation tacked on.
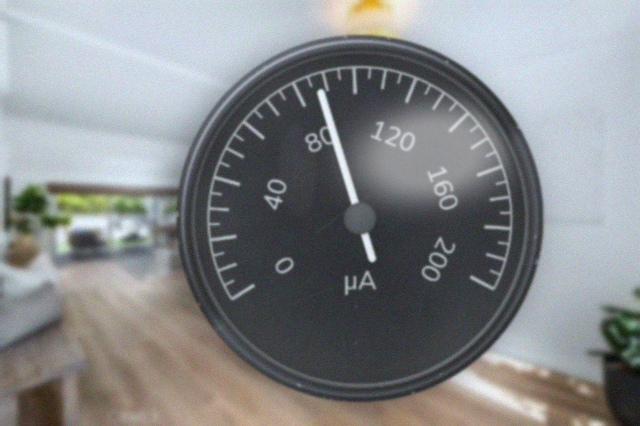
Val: 87.5 µA
